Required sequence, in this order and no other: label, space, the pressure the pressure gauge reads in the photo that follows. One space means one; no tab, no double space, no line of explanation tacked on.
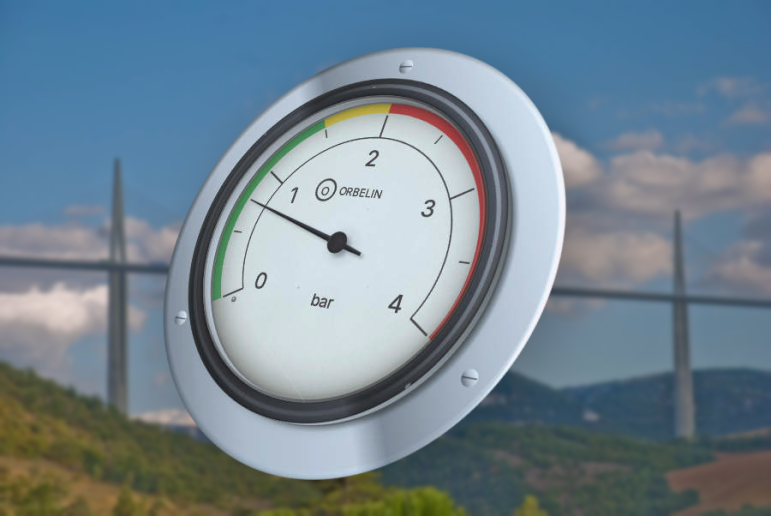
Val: 0.75 bar
